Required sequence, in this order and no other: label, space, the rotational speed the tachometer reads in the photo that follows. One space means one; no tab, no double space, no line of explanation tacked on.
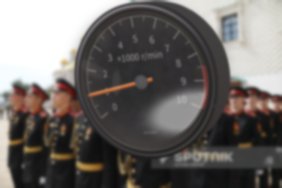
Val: 1000 rpm
